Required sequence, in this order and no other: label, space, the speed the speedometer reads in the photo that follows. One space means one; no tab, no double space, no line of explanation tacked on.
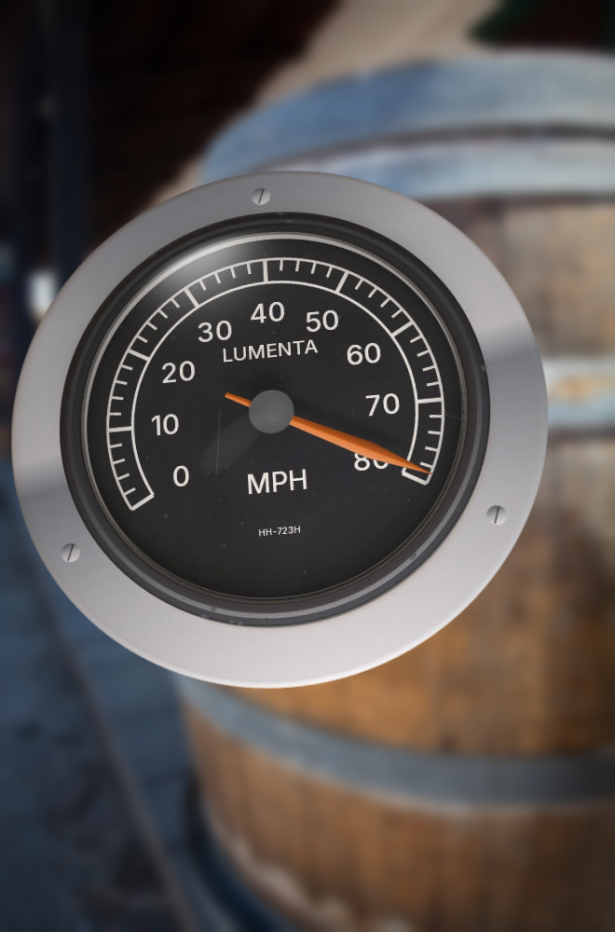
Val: 79 mph
